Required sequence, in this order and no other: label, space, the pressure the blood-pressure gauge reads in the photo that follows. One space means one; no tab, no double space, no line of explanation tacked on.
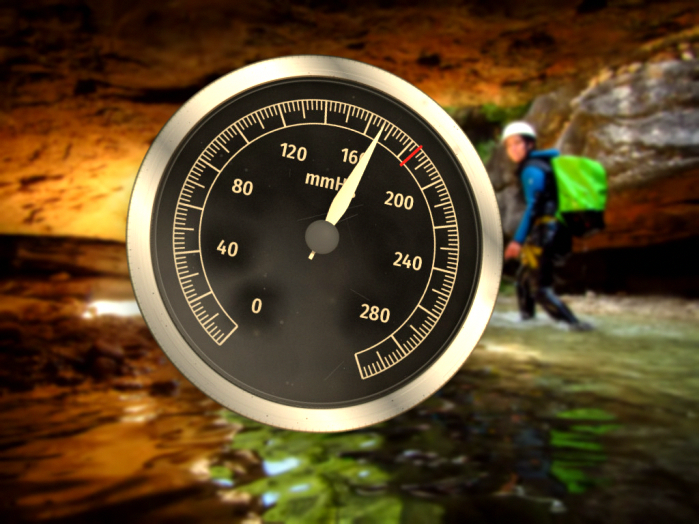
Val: 166 mmHg
